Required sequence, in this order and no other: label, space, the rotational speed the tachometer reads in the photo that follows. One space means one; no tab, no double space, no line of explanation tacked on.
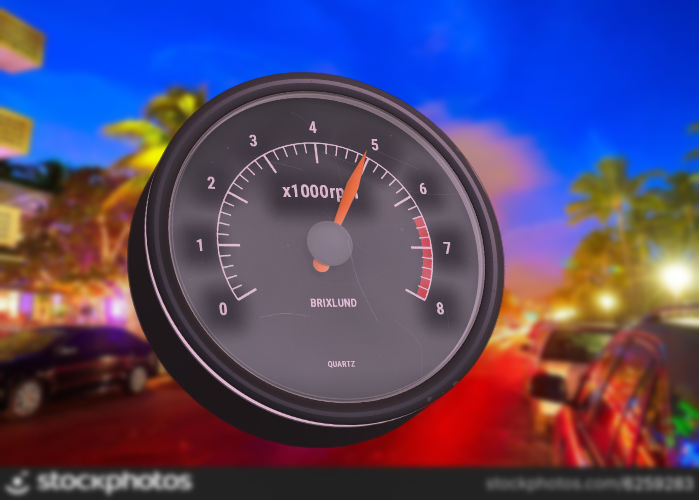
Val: 4900 rpm
